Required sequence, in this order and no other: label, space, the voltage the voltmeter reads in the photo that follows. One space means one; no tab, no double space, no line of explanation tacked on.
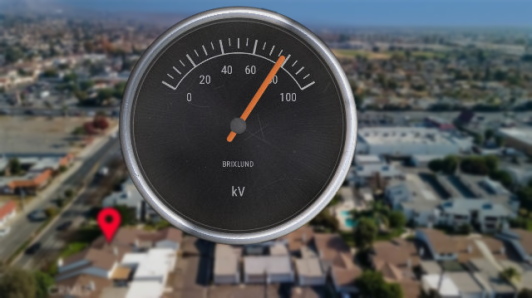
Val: 77.5 kV
